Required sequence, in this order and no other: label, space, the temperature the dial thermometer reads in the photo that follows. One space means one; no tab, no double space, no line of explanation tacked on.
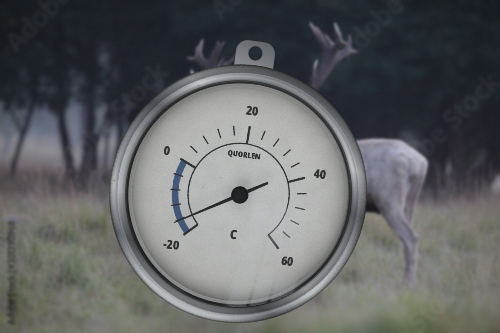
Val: -16 °C
